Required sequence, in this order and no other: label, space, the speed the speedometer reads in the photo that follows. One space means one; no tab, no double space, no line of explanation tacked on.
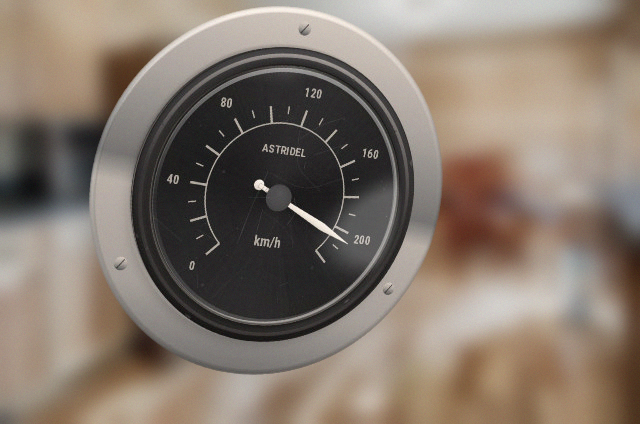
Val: 205 km/h
